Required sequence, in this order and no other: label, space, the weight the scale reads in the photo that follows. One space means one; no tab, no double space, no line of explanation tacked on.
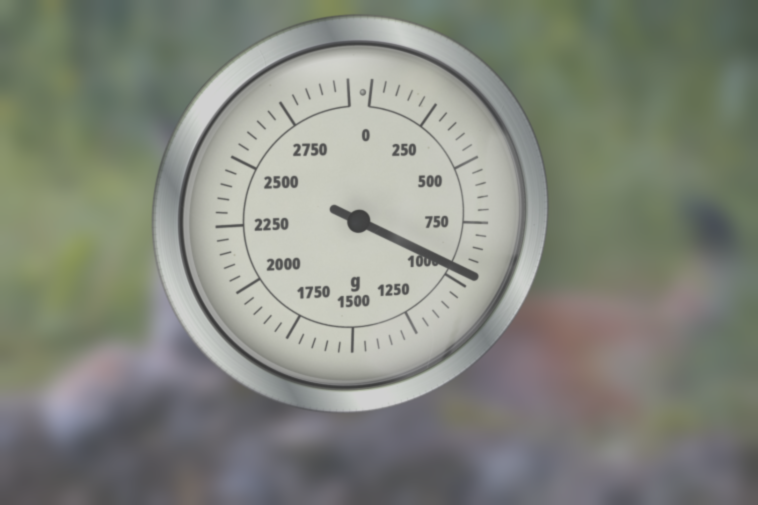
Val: 950 g
